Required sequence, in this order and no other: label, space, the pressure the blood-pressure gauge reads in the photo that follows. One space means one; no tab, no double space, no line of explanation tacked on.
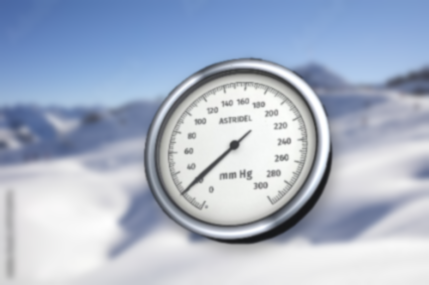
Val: 20 mmHg
